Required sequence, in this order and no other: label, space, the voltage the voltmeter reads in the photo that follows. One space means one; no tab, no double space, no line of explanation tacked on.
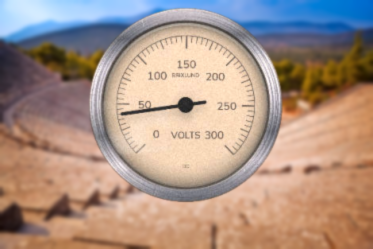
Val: 40 V
